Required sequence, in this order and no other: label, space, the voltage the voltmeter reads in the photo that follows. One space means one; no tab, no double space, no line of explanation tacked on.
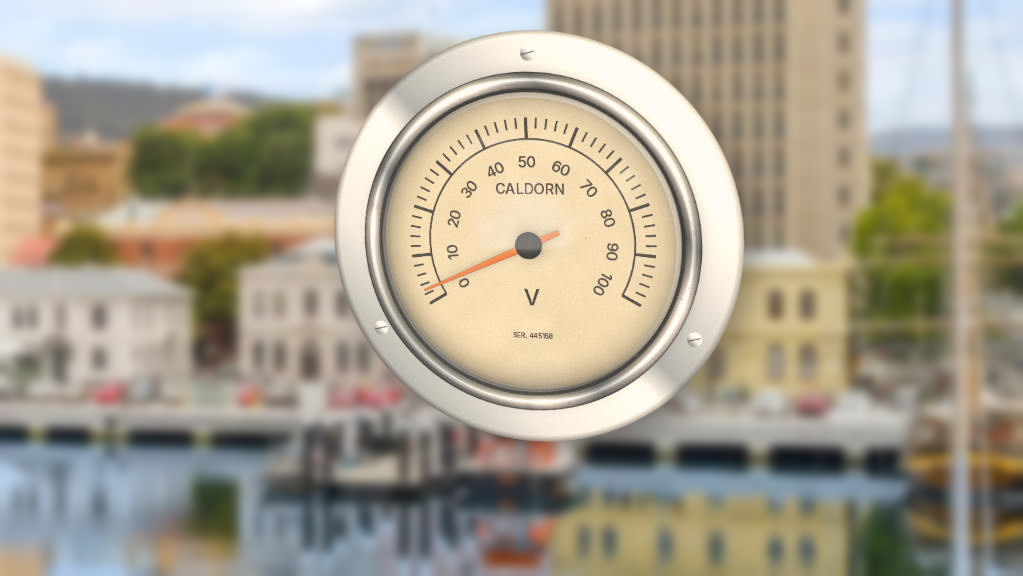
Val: 3 V
